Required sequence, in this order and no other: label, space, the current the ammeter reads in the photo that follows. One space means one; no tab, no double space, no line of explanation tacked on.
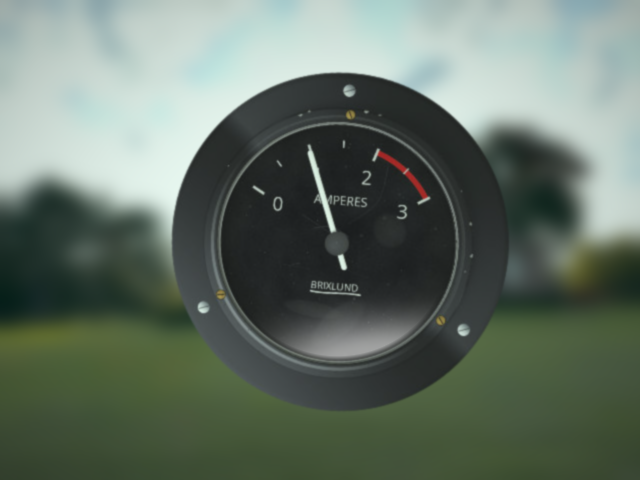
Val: 1 A
